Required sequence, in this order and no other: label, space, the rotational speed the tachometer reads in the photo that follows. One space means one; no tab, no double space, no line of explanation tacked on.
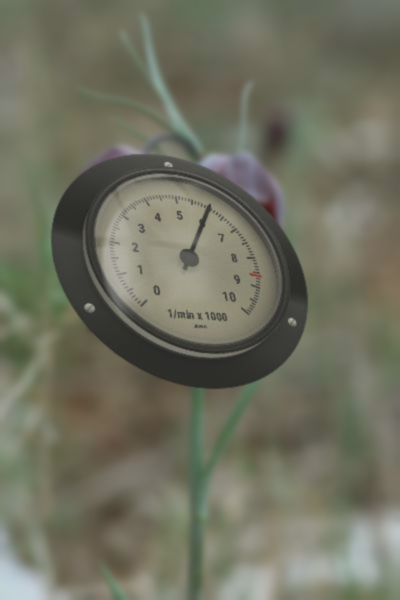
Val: 6000 rpm
